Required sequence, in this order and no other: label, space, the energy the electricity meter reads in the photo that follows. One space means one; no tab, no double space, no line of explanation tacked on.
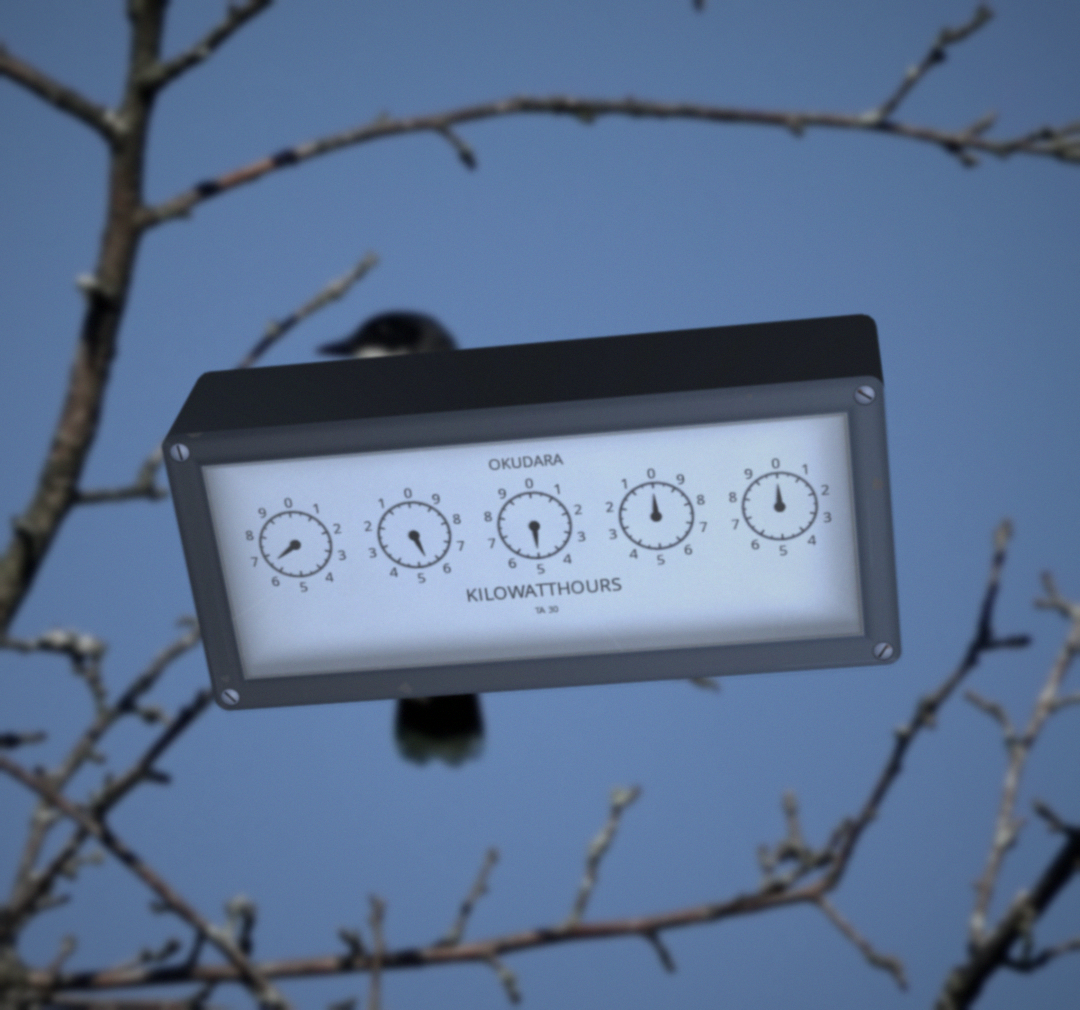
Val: 65500 kWh
